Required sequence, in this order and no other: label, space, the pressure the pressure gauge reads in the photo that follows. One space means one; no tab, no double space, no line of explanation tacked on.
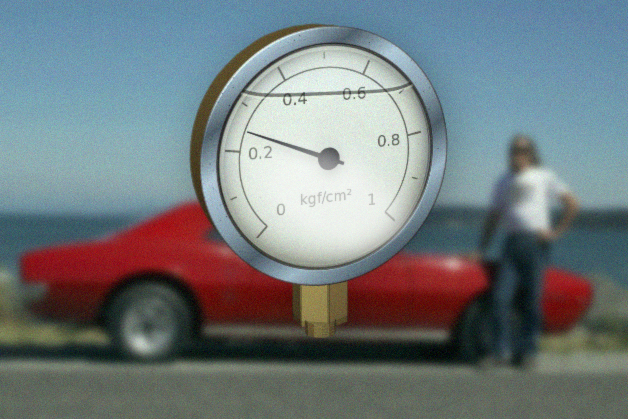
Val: 0.25 kg/cm²
